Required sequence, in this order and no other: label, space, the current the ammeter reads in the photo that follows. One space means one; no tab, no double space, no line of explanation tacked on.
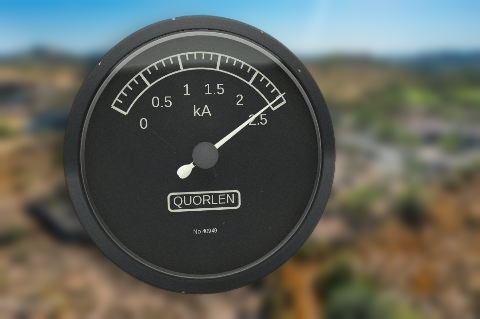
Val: 2.4 kA
